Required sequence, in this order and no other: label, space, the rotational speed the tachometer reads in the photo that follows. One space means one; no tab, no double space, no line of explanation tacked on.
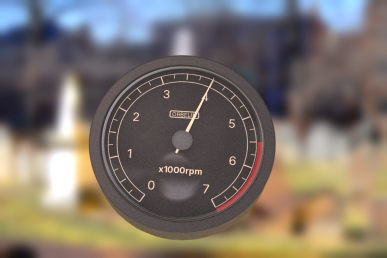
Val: 4000 rpm
